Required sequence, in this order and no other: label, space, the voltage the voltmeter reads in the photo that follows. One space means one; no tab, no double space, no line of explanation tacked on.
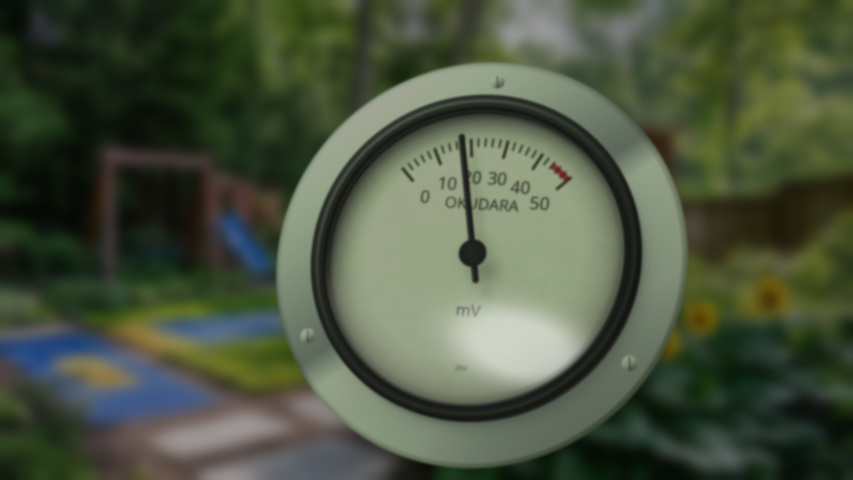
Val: 18 mV
